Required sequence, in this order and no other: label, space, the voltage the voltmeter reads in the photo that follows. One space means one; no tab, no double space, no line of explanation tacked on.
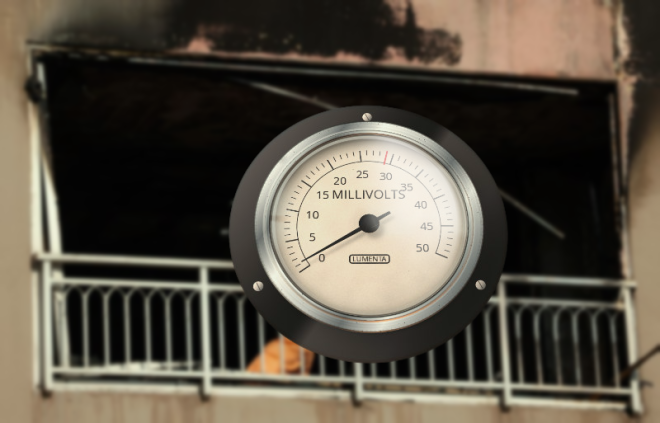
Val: 1 mV
